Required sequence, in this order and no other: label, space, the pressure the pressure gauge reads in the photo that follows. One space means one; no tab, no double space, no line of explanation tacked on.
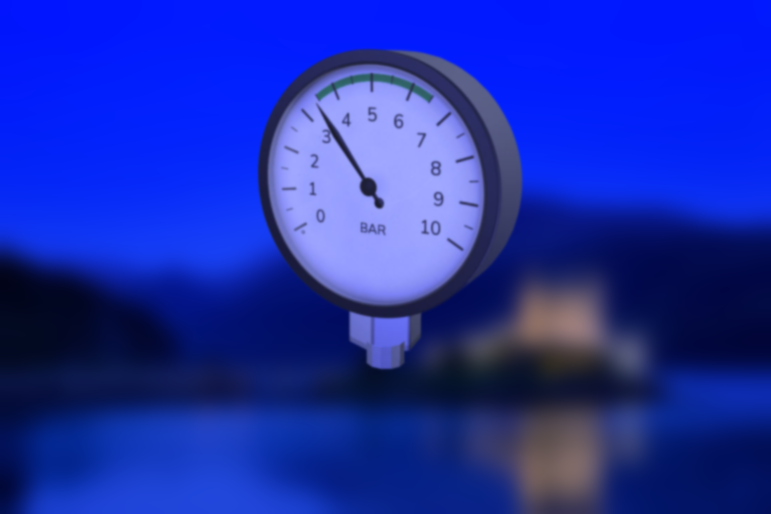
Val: 3.5 bar
